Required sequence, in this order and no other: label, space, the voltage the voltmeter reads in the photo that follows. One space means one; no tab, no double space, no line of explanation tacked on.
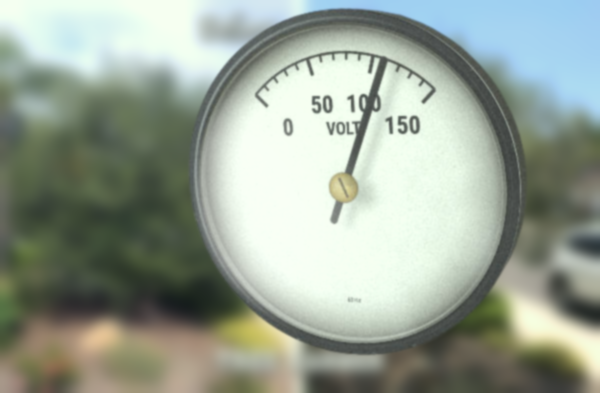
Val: 110 V
